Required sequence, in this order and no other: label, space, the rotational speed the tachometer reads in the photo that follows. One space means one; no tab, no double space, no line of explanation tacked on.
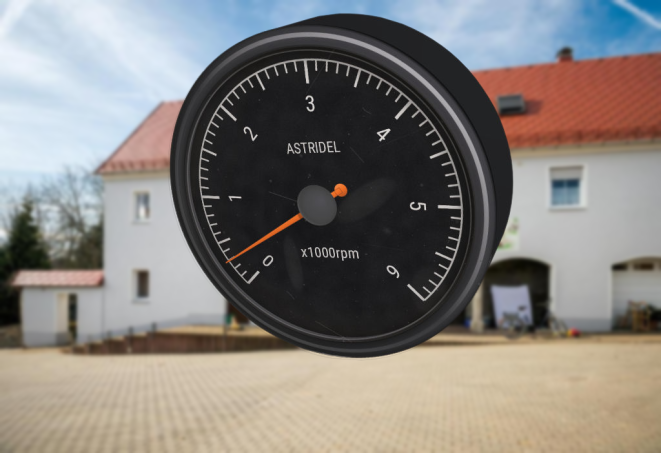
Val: 300 rpm
